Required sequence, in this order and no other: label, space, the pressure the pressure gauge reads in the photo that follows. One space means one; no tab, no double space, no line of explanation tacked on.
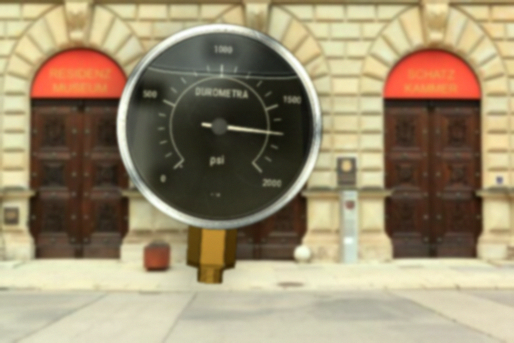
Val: 1700 psi
